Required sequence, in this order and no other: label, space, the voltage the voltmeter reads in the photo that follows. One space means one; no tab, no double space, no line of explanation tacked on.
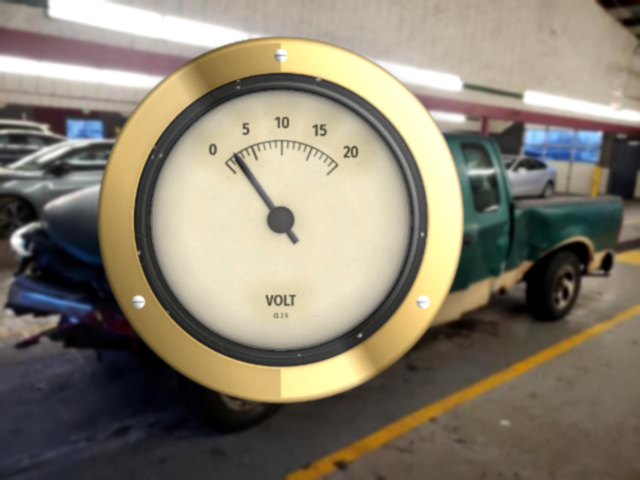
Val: 2 V
